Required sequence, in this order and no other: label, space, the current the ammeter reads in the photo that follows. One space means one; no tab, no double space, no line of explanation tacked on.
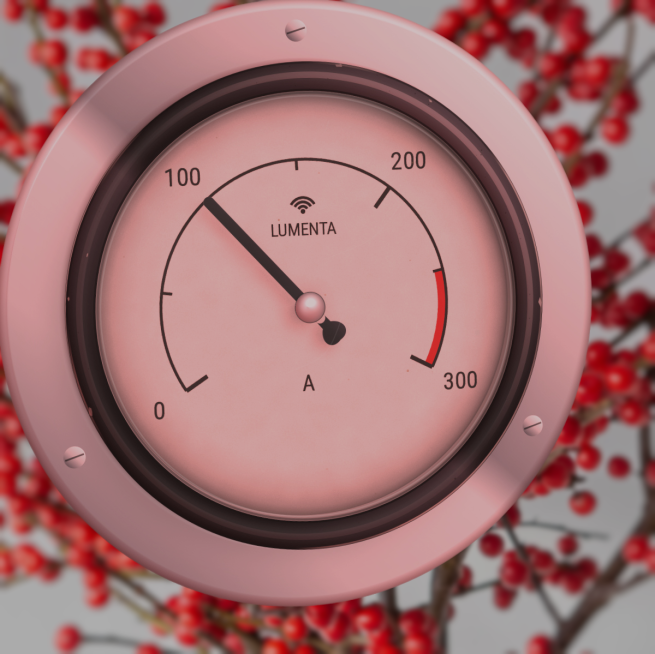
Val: 100 A
